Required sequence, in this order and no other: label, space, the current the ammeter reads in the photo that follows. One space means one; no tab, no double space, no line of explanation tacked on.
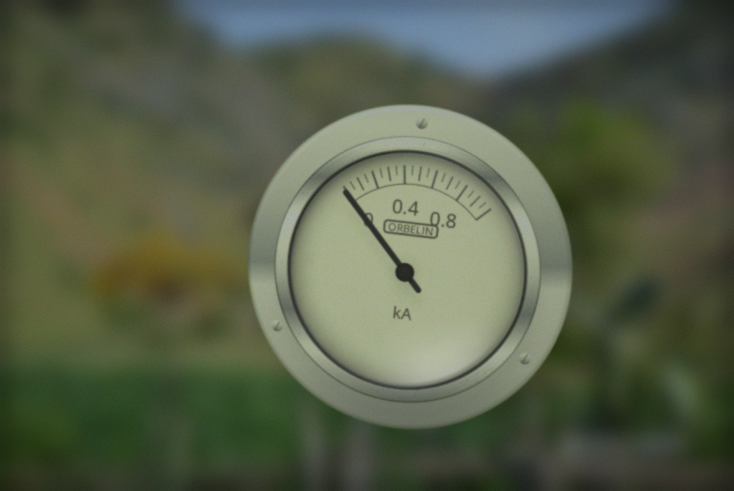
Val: 0 kA
